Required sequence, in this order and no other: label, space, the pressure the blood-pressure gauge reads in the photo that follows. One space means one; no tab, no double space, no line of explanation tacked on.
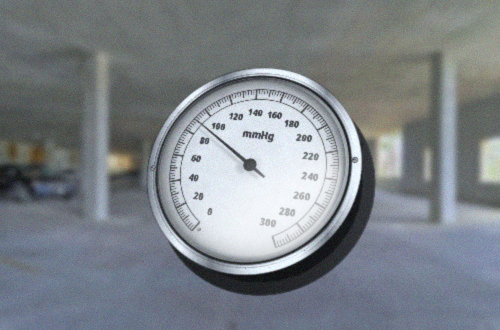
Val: 90 mmHg
